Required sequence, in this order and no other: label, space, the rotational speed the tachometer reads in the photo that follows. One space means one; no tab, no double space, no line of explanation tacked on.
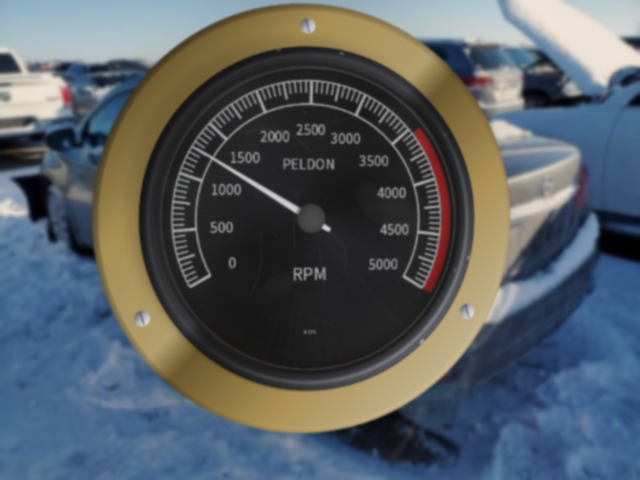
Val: 1250 rpm
